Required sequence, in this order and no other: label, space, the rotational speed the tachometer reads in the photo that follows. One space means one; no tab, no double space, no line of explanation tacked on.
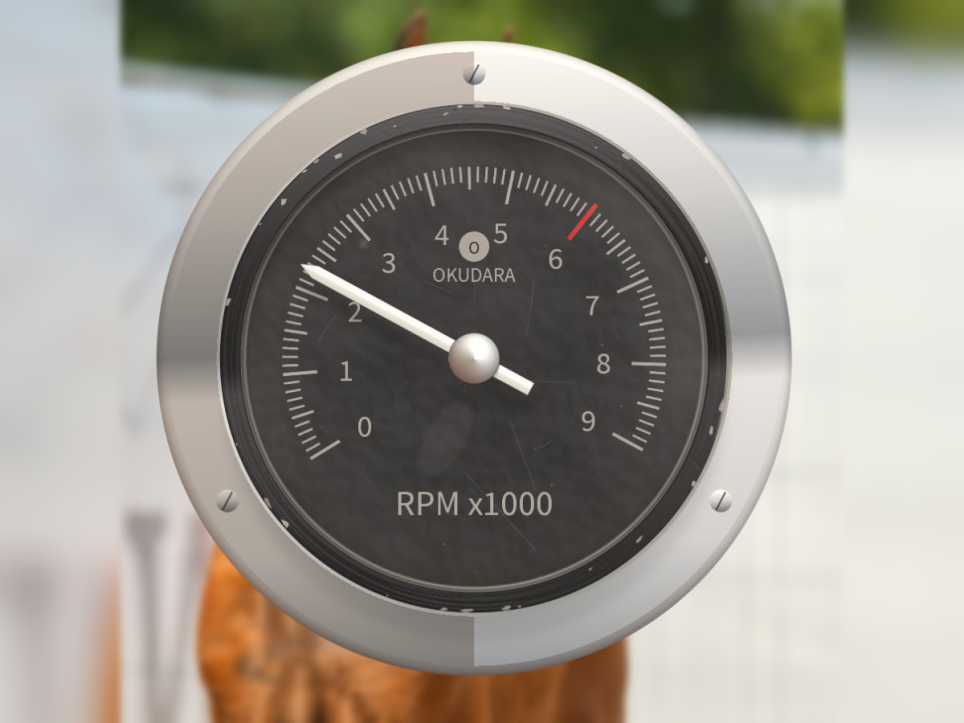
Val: 2250 rpm
